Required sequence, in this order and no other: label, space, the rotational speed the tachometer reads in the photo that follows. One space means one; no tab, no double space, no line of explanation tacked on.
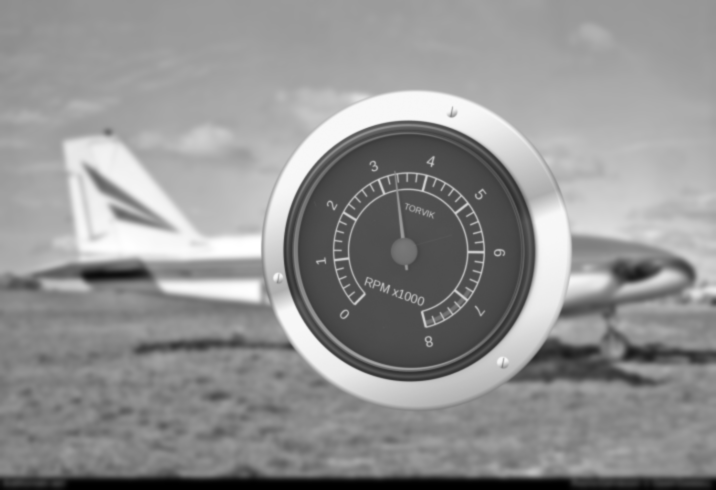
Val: 3400 rpm
